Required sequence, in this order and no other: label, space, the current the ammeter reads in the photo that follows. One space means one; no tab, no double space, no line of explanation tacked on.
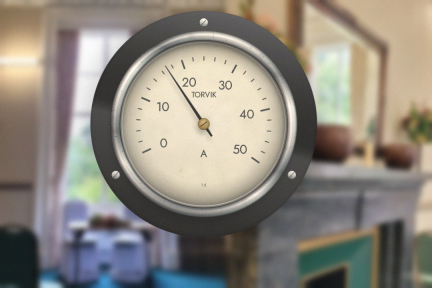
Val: 17 A
